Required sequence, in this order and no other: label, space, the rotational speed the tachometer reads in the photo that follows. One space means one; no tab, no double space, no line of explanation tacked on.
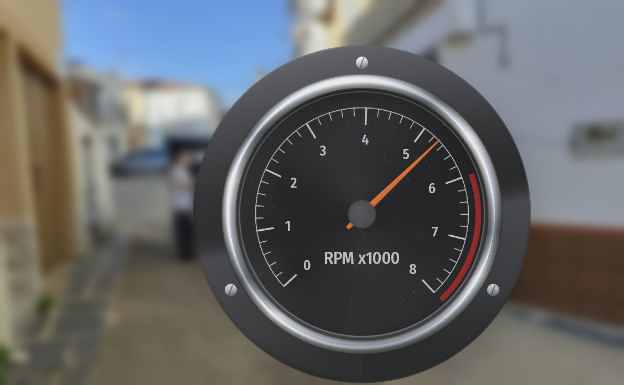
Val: 5300 rpm
